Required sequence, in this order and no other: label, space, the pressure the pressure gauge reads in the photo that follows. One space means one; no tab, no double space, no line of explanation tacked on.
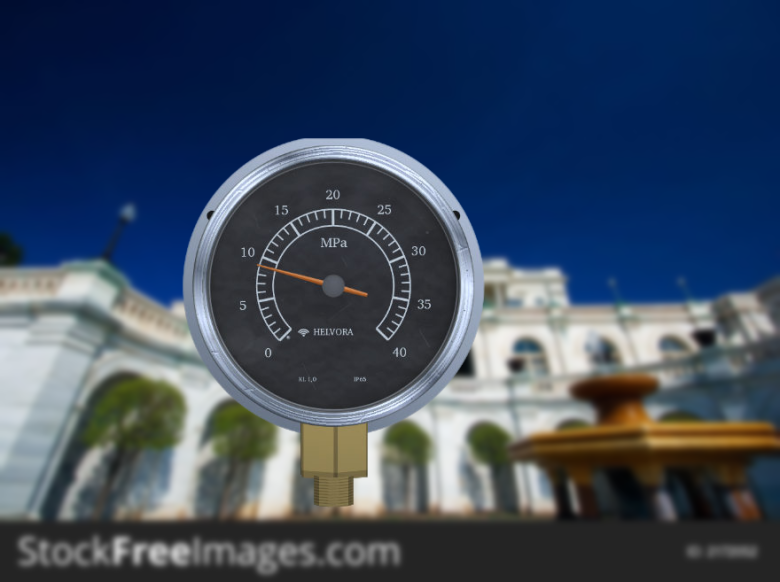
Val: 9 MPa
